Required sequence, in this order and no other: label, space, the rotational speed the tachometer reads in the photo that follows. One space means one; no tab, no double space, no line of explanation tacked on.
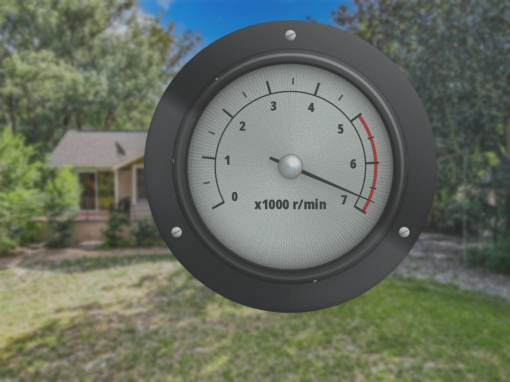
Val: 6750 rpm
